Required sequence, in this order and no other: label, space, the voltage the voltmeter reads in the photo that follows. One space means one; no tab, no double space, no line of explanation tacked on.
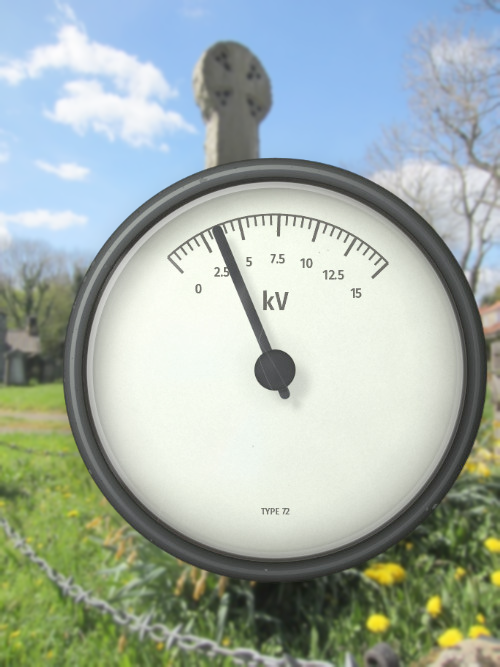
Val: 3.5 kV
